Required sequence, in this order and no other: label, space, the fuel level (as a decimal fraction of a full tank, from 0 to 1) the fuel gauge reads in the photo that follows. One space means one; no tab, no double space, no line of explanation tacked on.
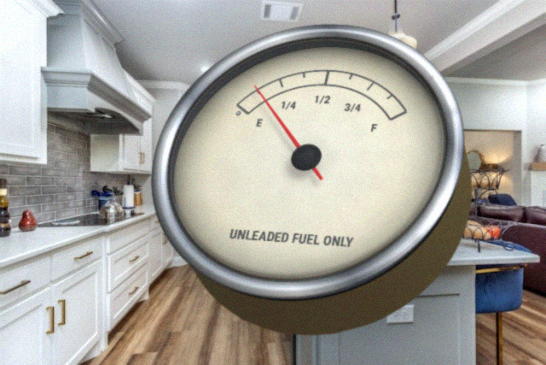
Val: 0.125
